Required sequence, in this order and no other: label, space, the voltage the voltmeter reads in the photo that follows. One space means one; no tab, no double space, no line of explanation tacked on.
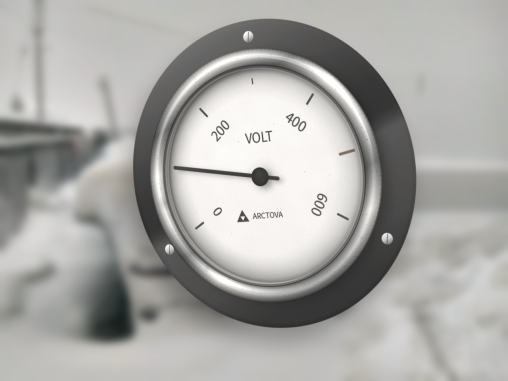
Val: 100 V
